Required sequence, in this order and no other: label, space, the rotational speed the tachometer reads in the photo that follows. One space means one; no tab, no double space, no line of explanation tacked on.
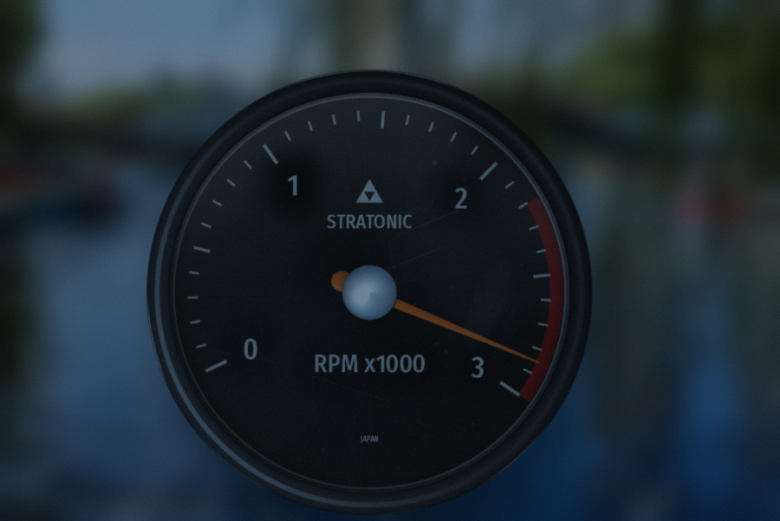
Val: 2850 rpm
